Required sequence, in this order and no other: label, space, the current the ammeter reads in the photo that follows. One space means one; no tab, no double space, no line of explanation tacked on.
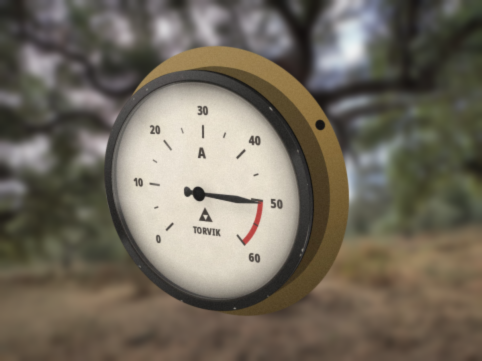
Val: 50 A
